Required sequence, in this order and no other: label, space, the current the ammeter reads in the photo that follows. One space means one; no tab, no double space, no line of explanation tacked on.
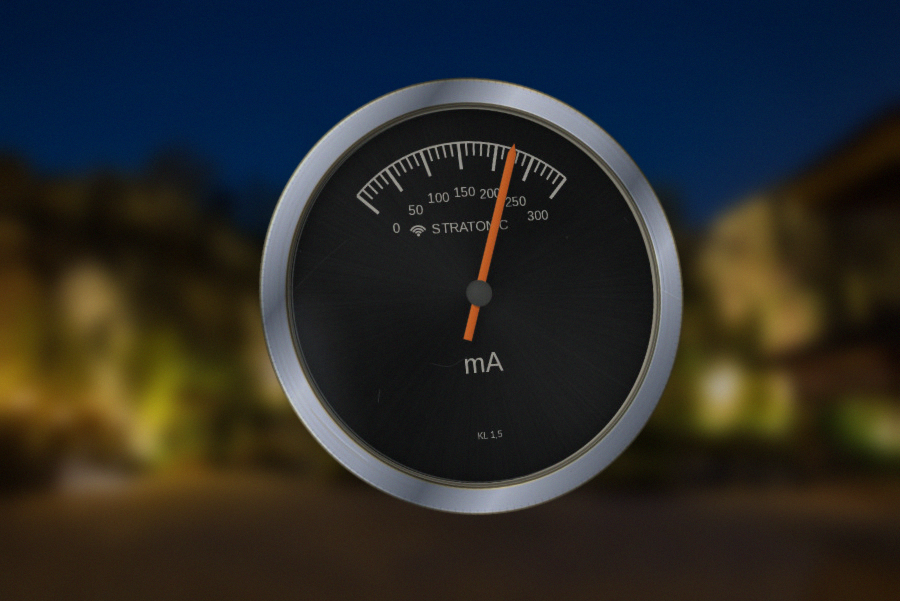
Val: 220 mA
